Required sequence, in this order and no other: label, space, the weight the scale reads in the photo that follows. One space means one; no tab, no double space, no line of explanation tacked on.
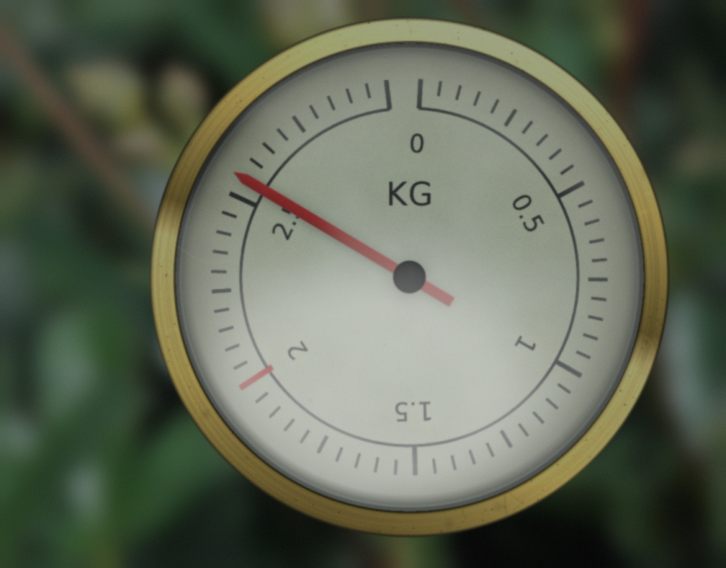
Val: 2.55 kg
